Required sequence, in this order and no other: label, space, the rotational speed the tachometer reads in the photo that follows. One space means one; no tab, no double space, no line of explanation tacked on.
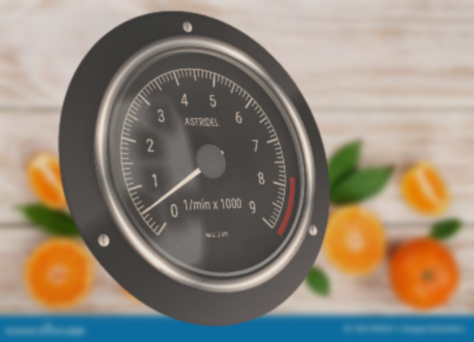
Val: 500 rpm
